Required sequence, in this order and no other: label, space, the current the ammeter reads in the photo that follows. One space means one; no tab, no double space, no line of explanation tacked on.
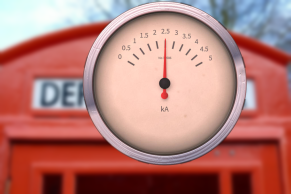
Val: 2.5 kA
